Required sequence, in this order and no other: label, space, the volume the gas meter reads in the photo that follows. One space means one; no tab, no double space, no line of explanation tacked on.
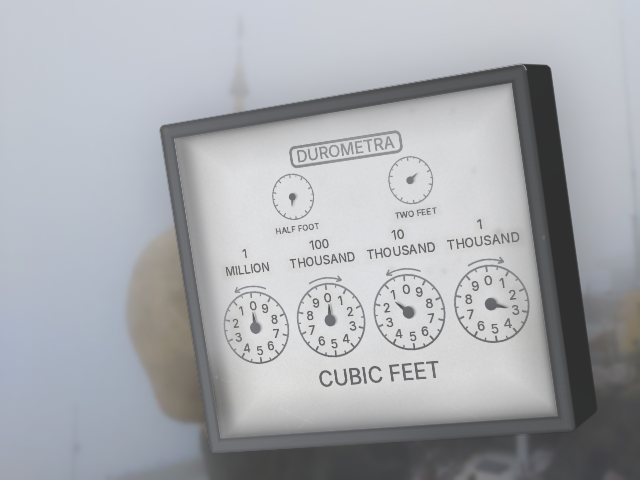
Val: 1300 ft³
